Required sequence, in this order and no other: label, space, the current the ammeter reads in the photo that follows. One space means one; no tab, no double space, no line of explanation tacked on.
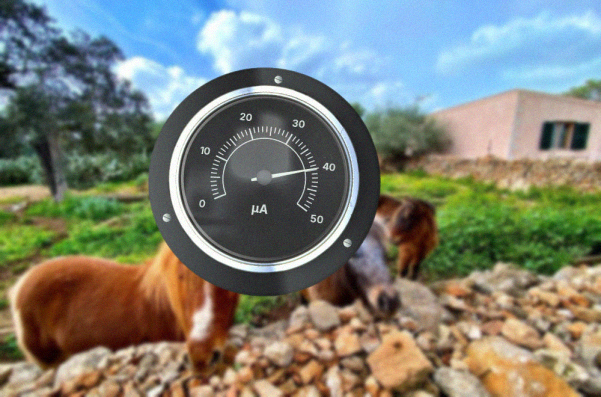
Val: 40 µA
